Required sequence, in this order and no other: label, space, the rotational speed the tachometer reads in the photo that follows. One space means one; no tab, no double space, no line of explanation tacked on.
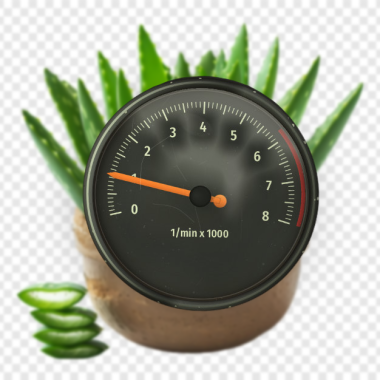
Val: 1000 rpm
